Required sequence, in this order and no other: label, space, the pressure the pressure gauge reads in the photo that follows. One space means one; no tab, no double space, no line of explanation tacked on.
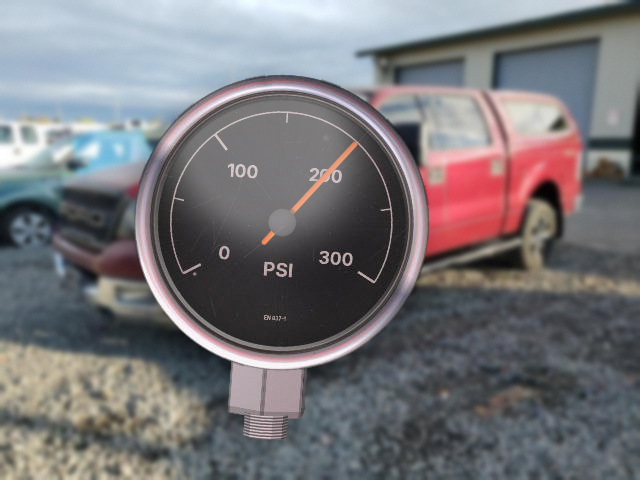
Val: 200 psi
